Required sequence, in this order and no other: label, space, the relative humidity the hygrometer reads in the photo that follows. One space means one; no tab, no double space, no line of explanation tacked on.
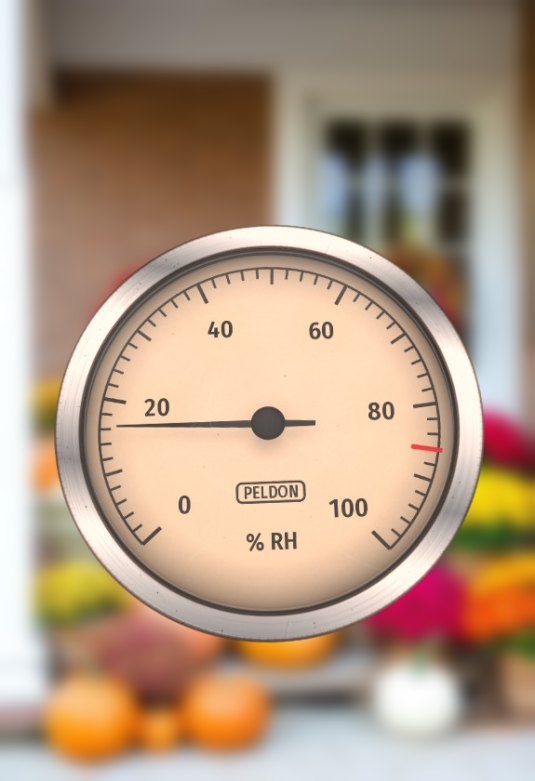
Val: 16 %
